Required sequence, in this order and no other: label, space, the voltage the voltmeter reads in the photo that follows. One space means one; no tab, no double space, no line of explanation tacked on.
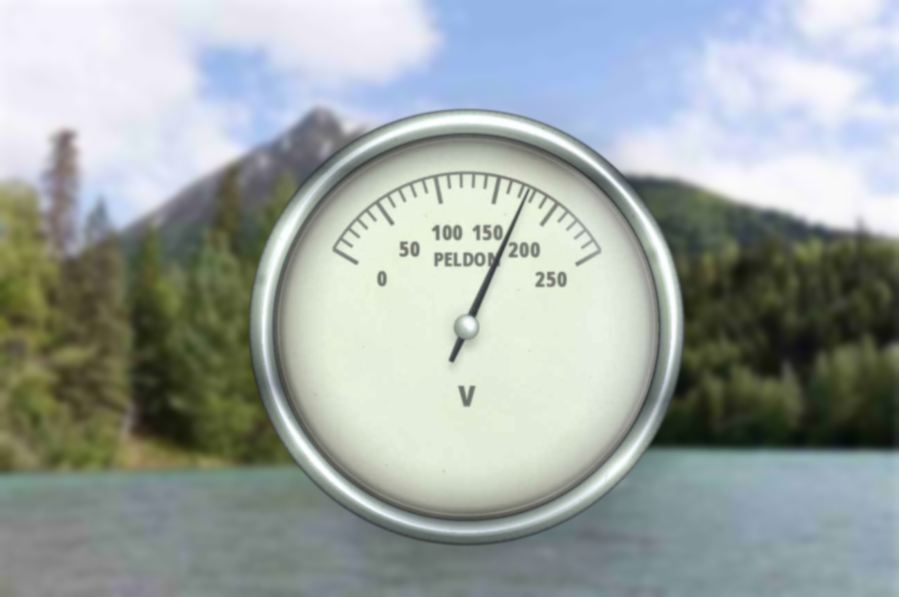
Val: 175 V
